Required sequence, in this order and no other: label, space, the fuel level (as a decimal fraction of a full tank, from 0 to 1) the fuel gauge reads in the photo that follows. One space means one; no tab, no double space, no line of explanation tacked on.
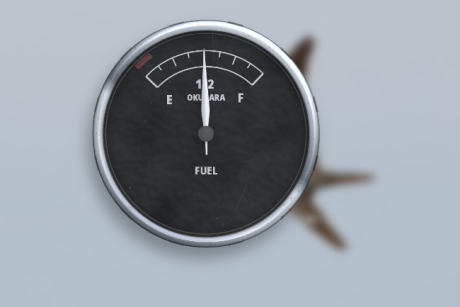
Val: 0.5
